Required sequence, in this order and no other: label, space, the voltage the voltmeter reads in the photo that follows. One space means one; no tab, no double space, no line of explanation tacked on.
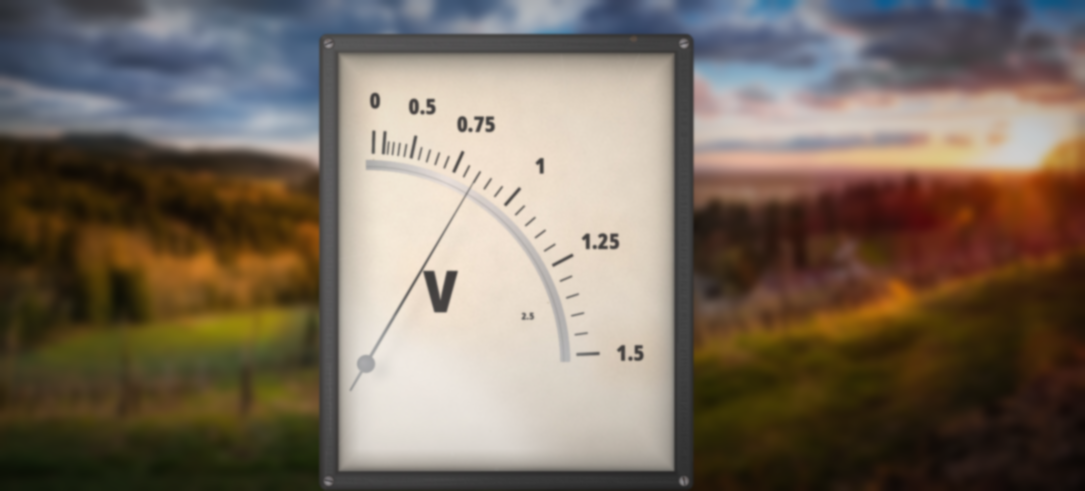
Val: 0.85 V
